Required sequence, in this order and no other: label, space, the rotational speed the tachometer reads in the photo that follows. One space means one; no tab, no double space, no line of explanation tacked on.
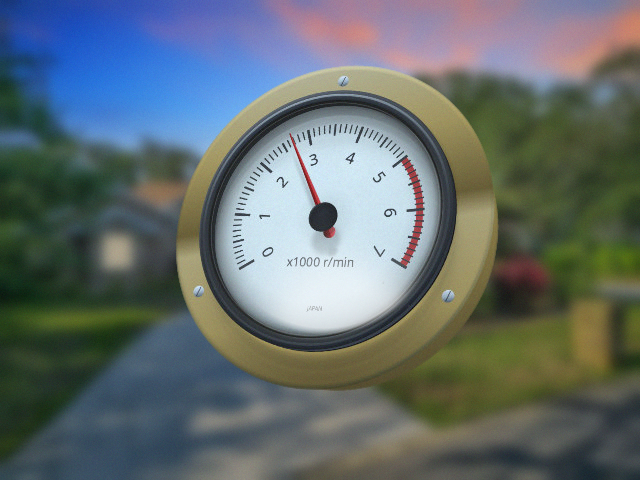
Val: 2700 rpm
